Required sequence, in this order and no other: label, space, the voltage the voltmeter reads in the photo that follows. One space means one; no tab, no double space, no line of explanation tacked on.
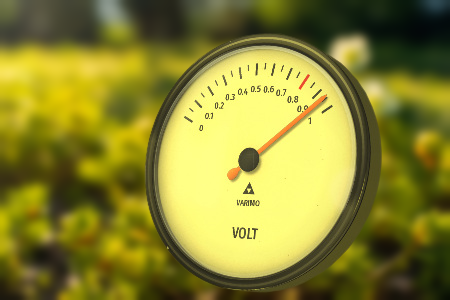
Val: 0.95 V
